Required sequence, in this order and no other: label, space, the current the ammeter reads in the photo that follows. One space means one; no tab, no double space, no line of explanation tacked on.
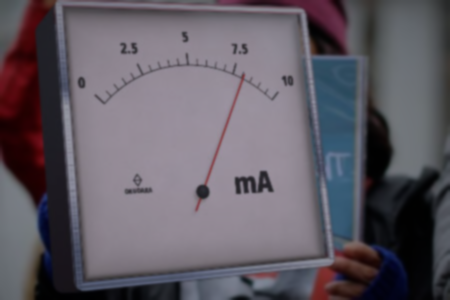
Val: 8 mA
